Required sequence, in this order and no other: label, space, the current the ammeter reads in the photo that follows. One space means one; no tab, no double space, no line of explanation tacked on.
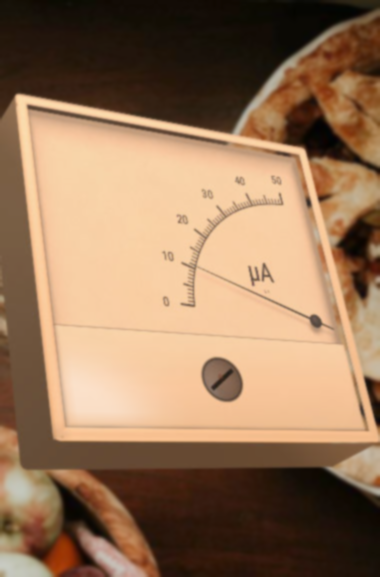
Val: 10 µA
